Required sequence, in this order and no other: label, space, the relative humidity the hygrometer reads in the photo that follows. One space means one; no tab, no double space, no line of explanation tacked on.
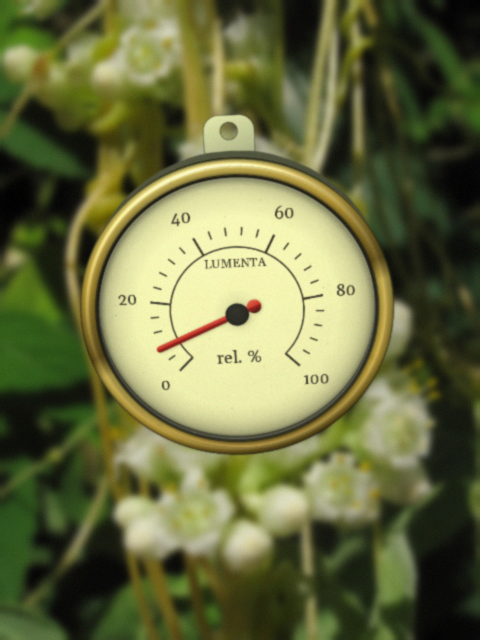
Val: 8 %
